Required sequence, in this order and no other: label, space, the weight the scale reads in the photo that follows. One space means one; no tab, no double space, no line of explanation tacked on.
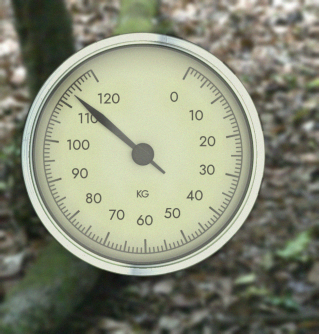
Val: 113 kg
